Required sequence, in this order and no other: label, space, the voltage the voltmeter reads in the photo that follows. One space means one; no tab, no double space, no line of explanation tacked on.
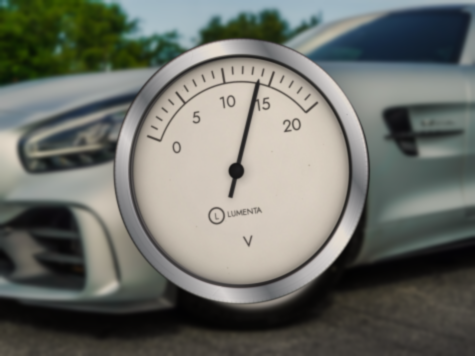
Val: 14 V
